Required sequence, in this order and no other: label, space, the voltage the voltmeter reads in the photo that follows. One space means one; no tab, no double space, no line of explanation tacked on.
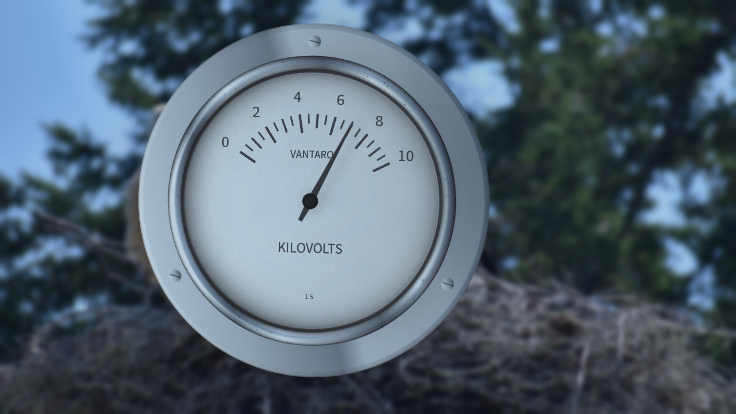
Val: 7 kV
